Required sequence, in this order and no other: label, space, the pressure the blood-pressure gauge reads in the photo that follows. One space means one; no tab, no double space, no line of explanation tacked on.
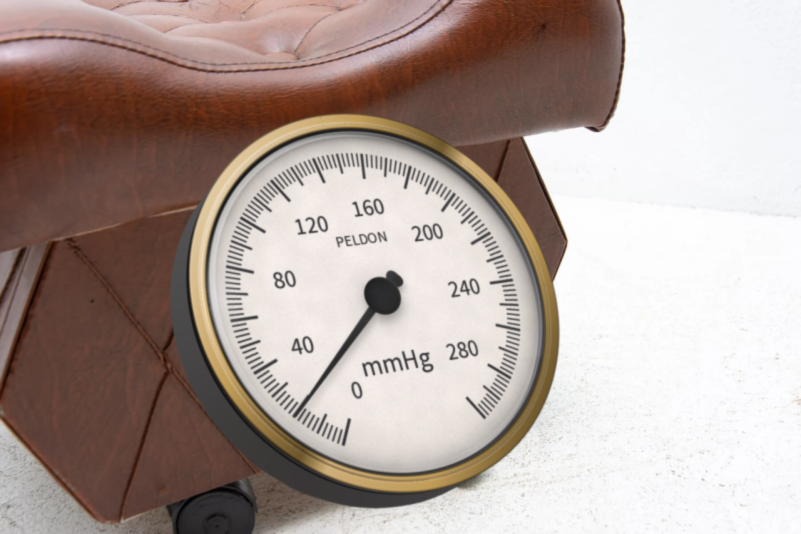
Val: 20 mmHg
